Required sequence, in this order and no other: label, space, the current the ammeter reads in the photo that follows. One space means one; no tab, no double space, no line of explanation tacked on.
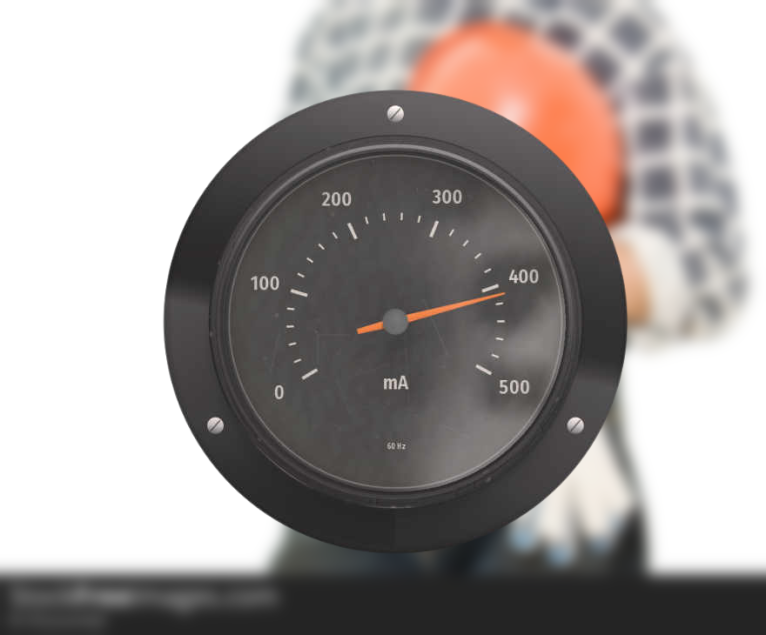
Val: 410 mA
